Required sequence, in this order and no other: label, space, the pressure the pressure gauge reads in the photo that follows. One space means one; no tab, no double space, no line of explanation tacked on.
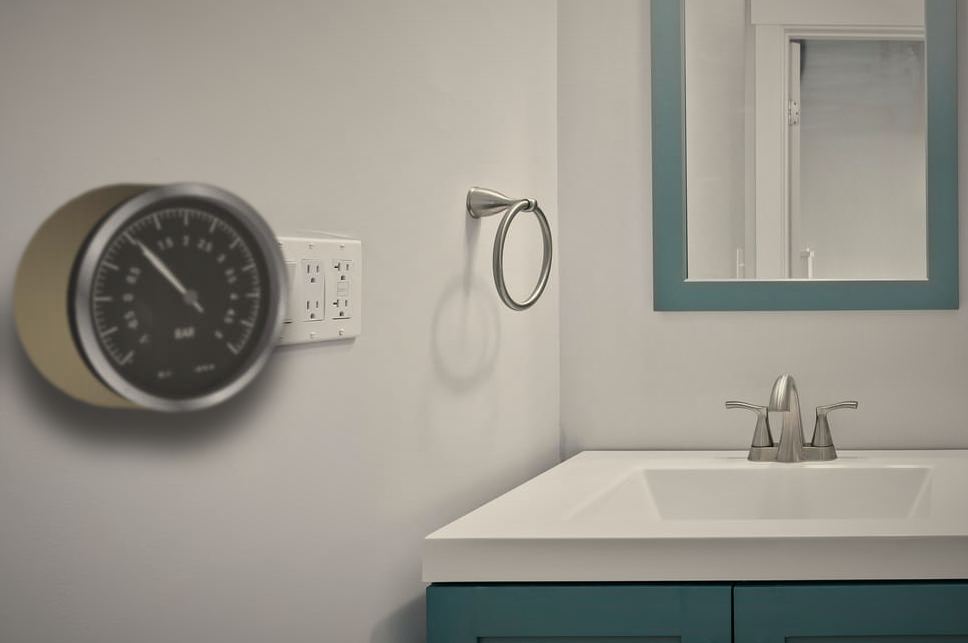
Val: 1 bar
